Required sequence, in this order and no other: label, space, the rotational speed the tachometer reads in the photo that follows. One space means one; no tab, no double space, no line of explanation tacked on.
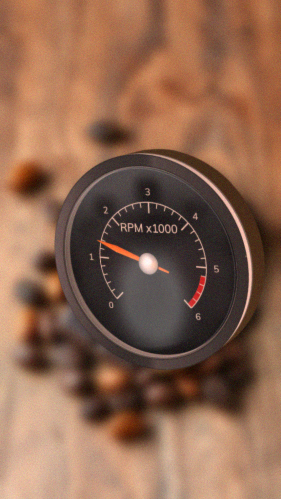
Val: 1400 rpm
